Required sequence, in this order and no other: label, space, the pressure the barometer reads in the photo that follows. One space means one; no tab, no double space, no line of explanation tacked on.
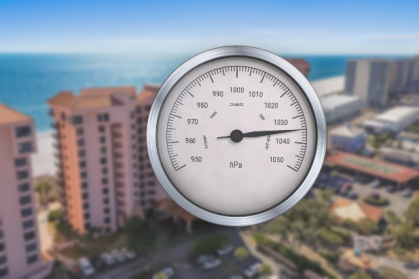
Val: 1035 hPa
